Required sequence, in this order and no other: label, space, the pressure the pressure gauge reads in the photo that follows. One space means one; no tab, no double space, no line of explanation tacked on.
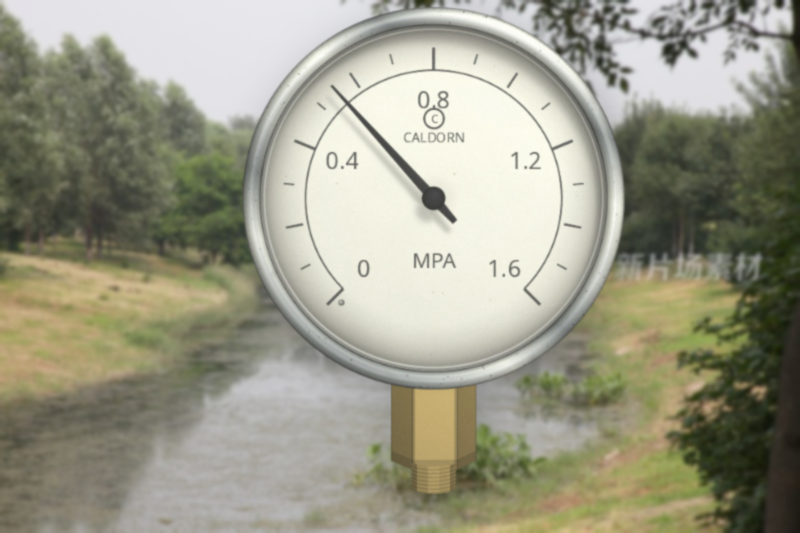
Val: 0.55 MPa
